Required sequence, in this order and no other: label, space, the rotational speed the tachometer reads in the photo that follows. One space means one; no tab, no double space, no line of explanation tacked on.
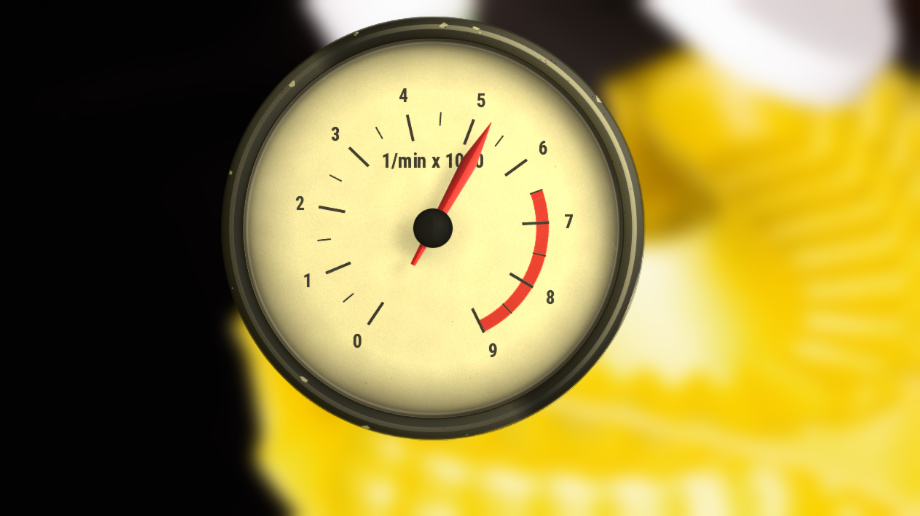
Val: 5250 rpm
